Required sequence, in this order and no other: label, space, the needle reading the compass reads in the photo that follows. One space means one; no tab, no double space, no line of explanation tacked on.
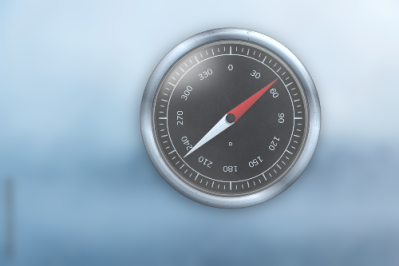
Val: 50 °
